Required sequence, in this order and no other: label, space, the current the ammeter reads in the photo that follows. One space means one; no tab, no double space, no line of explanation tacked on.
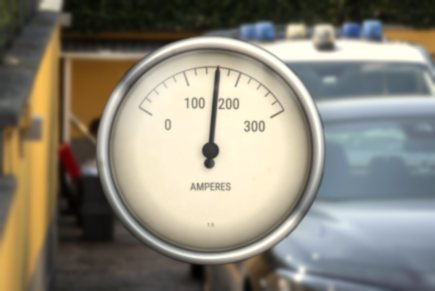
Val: 160 A
